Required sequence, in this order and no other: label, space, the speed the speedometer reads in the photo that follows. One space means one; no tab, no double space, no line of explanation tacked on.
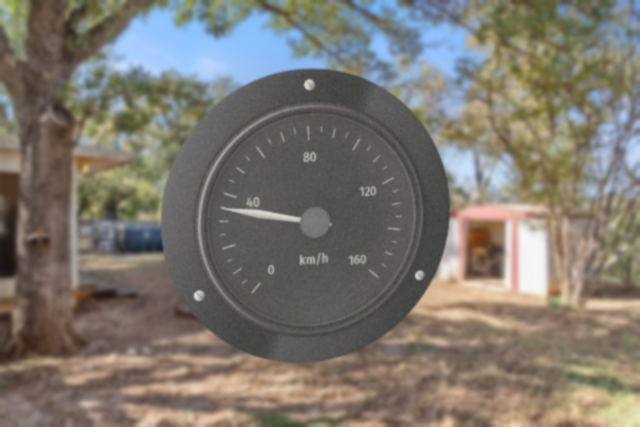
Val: 35 km/h
